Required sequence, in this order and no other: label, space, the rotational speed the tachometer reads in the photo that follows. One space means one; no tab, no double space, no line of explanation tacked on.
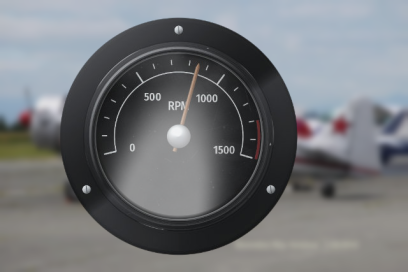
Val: 850 rpm
